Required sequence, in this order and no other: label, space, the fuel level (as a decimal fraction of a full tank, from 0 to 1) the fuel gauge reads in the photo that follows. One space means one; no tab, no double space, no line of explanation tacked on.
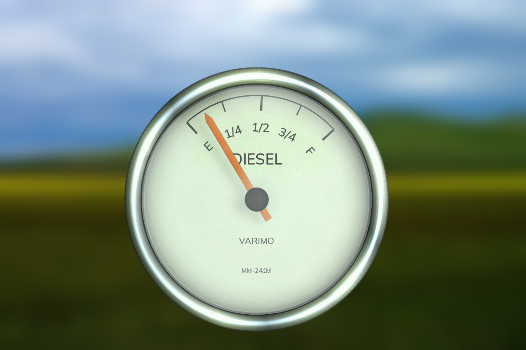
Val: 0.125
